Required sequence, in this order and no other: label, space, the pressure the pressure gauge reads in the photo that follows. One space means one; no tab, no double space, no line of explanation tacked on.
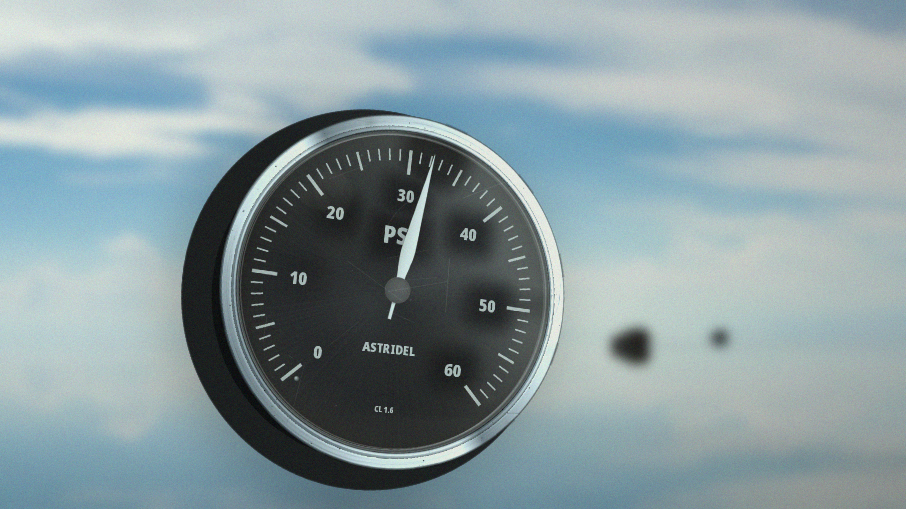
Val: 32 psi
